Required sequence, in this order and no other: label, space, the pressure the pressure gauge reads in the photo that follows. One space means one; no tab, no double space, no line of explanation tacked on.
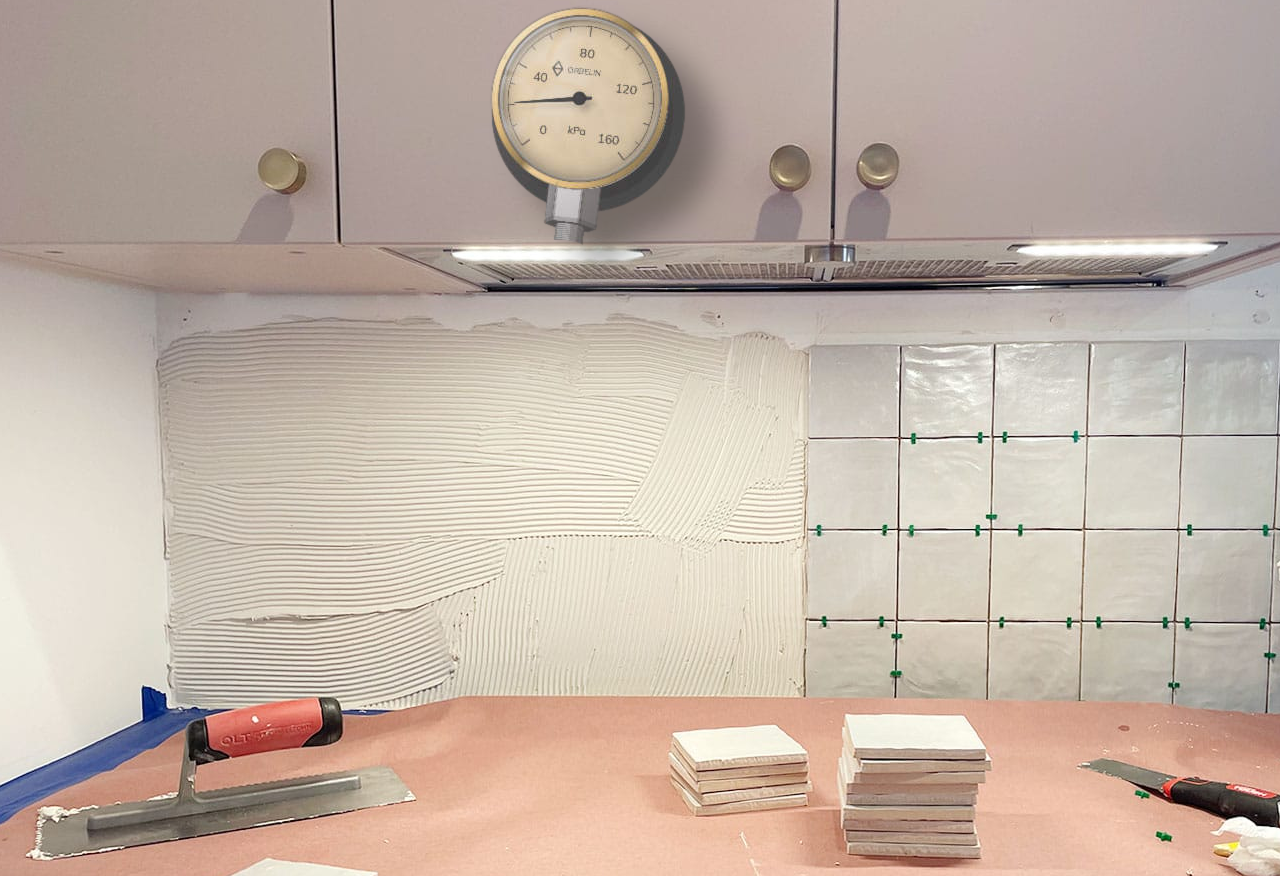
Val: 20 kPa
